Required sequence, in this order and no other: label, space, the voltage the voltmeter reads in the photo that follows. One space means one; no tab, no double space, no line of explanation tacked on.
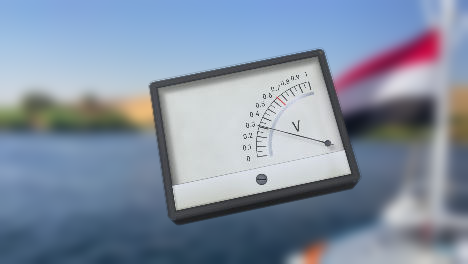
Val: 0.3 V
